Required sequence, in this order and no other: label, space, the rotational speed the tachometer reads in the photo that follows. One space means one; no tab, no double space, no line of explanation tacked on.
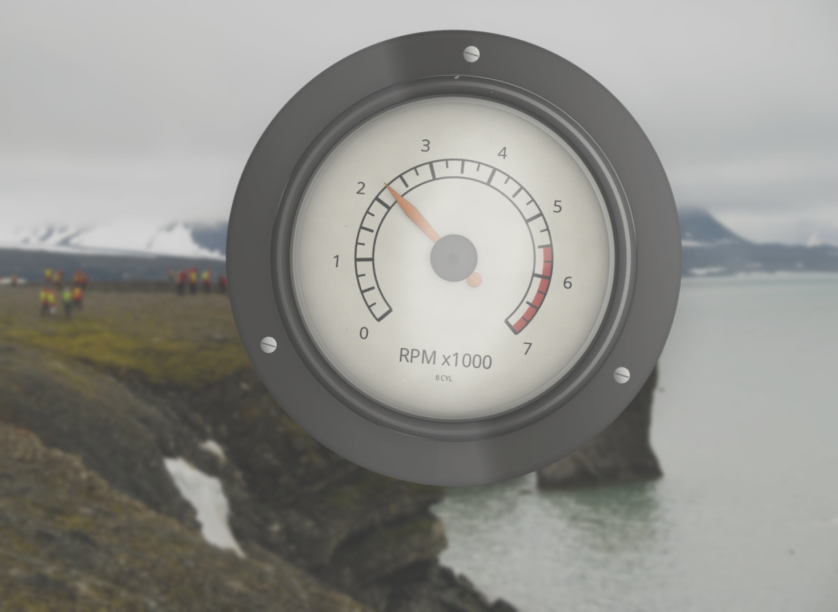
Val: 2250 rpm
